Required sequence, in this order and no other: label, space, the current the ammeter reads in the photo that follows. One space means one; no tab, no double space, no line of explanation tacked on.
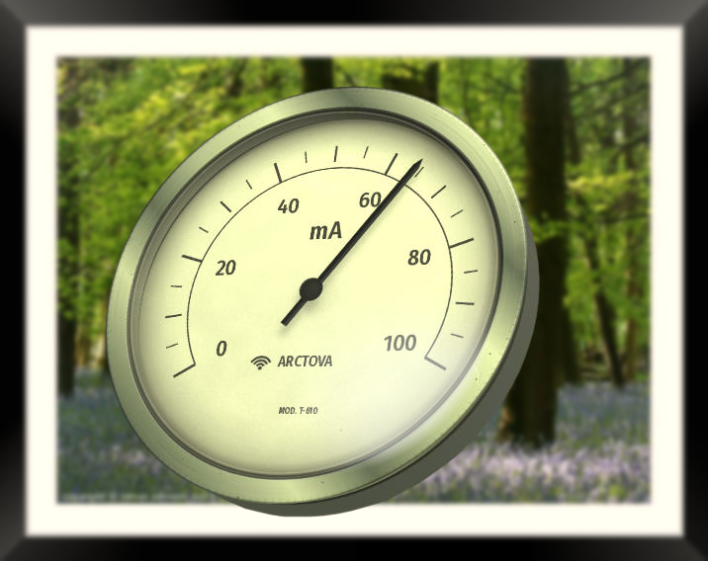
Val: 65 mA
